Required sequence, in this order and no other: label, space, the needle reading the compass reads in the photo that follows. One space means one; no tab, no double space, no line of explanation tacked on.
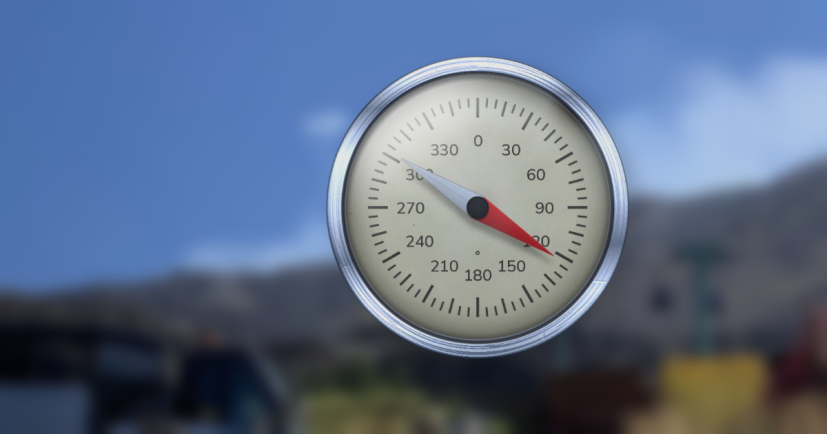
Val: 122.5 °
